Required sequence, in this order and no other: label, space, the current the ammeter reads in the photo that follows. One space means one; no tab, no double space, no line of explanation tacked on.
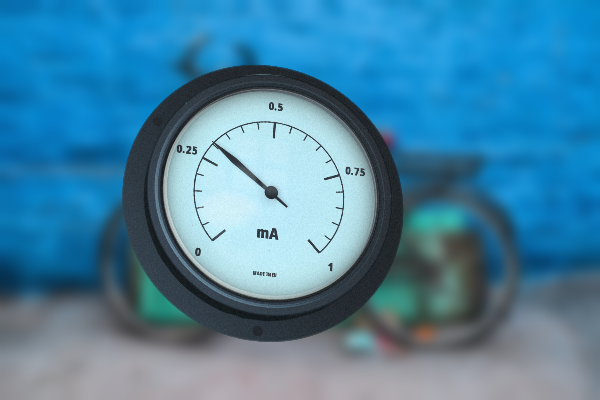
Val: 0.3 mA
